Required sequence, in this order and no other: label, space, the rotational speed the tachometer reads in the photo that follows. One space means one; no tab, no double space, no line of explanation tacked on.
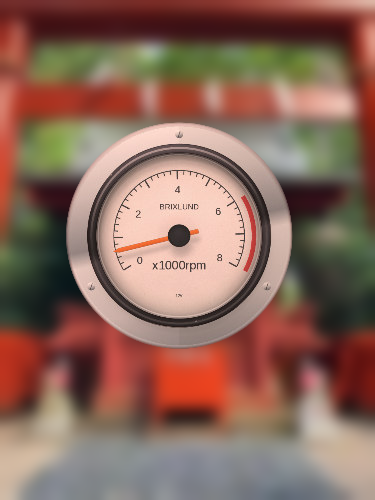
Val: 600 rpm
